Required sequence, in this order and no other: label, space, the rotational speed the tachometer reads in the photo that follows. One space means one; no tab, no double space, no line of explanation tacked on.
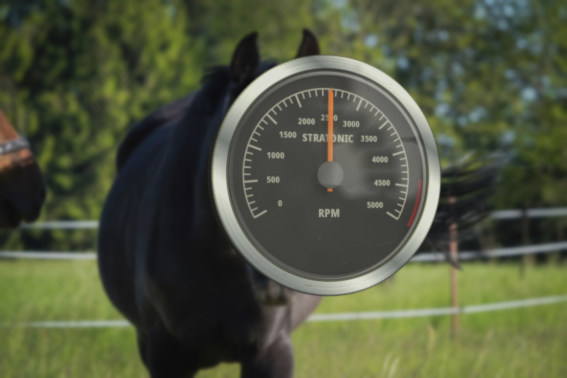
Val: 2500 rpm
